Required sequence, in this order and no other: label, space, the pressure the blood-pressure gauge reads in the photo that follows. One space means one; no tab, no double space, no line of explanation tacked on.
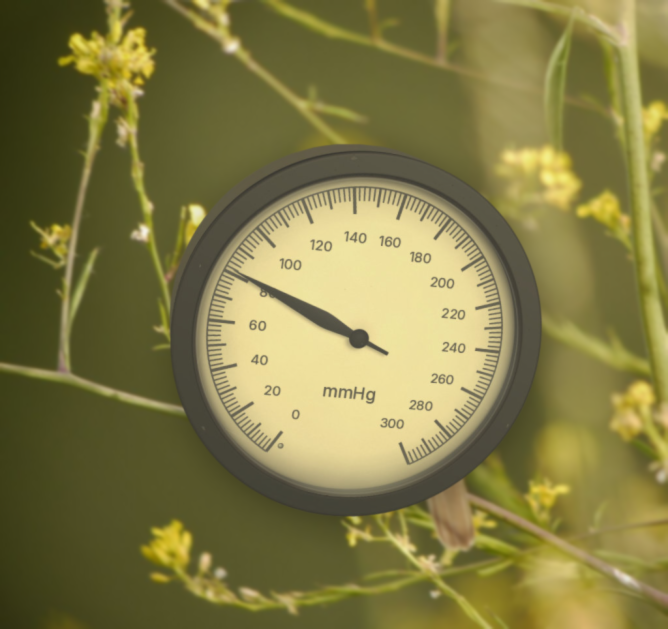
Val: 82 mmHg
